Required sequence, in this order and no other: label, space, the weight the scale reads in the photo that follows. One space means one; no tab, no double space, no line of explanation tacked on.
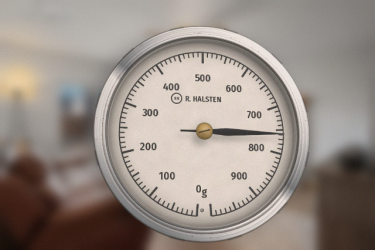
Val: 760 g
